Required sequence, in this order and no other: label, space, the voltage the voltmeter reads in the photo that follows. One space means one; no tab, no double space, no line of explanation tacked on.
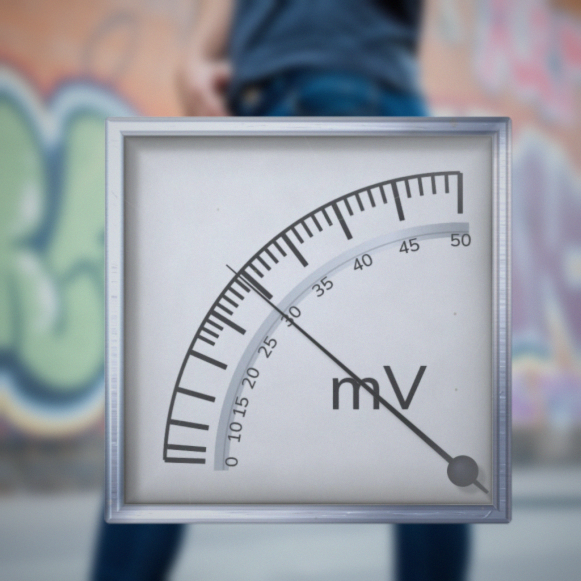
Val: 29.5 mV
